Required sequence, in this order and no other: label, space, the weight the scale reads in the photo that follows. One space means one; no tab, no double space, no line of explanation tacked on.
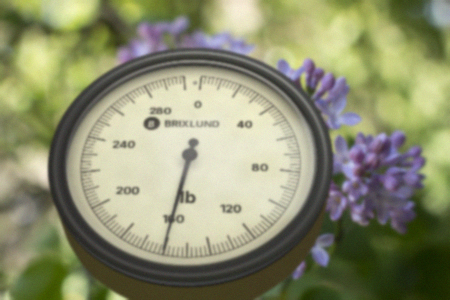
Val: 160 lb
